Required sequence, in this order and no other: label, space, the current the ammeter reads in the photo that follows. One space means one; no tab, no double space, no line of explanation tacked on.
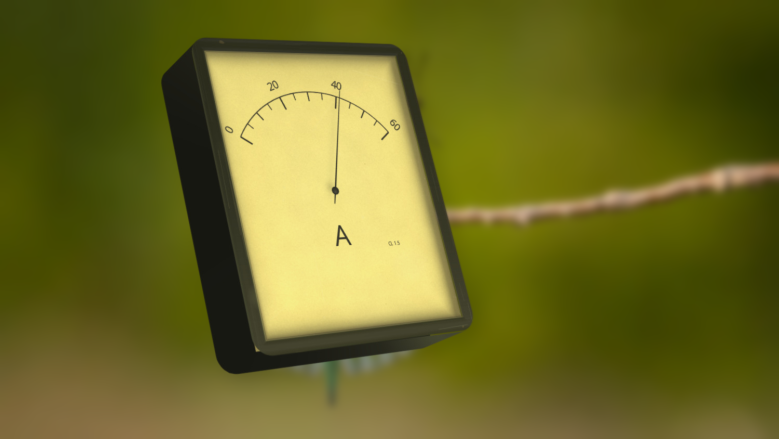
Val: 40 A
